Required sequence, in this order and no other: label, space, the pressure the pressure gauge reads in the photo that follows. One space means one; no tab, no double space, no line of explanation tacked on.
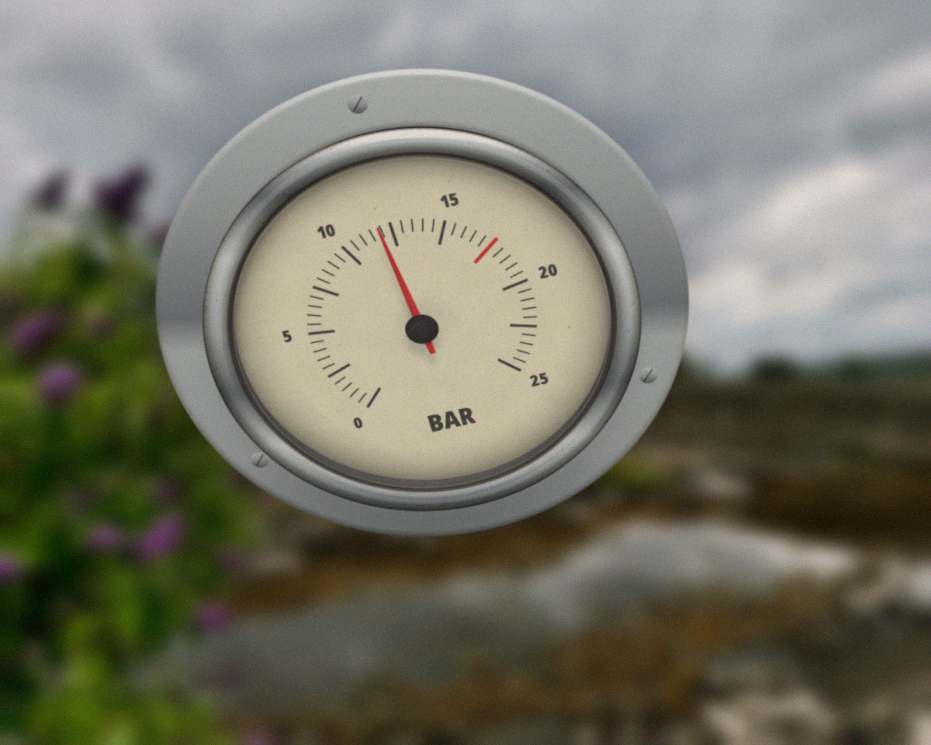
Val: 12 bar
